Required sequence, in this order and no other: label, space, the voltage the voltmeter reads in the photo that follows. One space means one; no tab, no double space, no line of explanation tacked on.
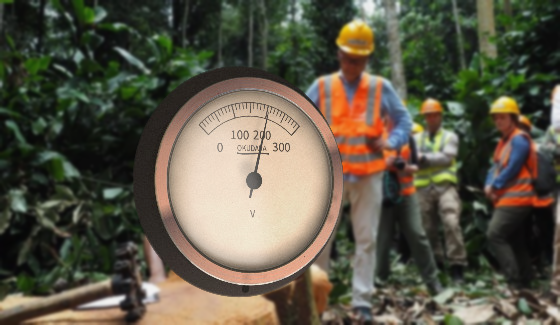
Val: 200 V
